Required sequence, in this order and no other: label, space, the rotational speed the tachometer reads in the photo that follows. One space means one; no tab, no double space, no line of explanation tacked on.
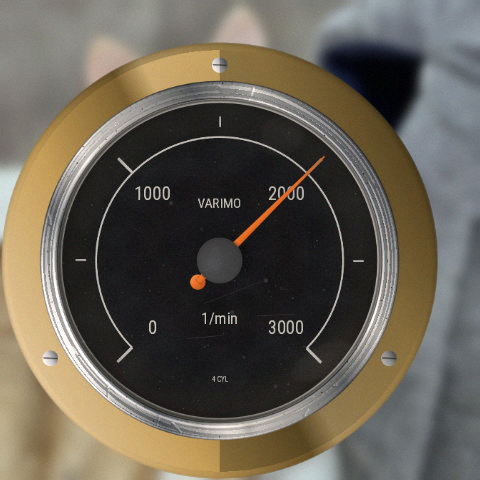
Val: 2000 rpm
